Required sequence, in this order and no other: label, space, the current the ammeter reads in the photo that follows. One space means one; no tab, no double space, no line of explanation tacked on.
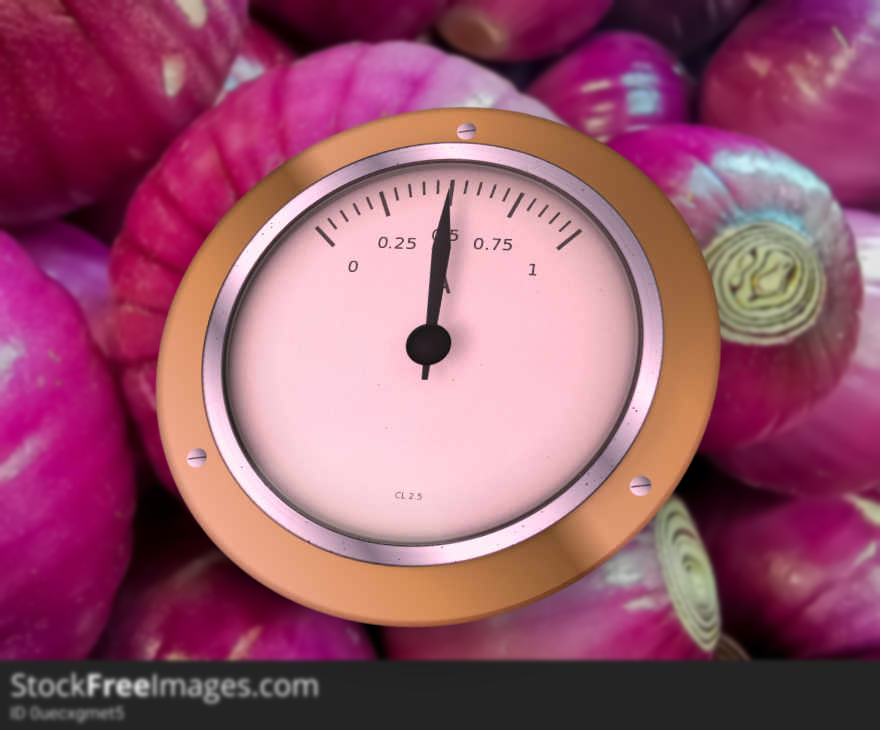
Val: 0.5 A
